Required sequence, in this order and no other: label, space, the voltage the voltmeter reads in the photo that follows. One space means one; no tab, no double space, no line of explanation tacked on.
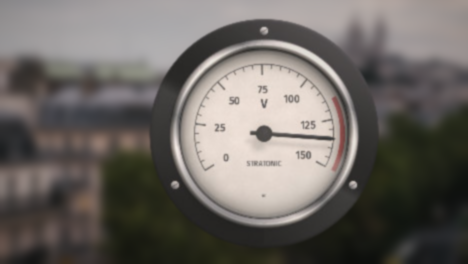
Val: 135 V
